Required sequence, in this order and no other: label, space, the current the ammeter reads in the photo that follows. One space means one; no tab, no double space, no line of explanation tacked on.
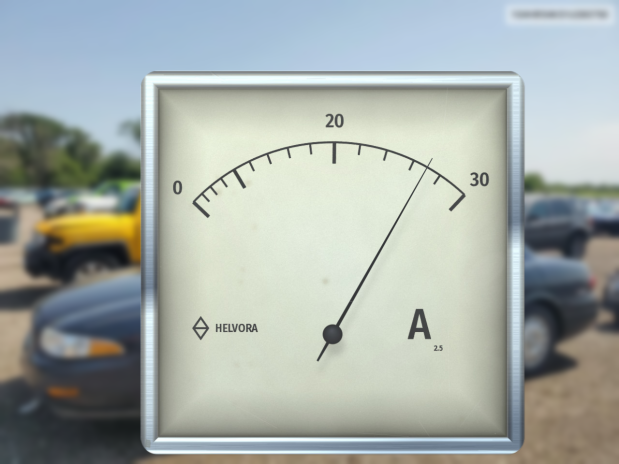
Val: 27 A
